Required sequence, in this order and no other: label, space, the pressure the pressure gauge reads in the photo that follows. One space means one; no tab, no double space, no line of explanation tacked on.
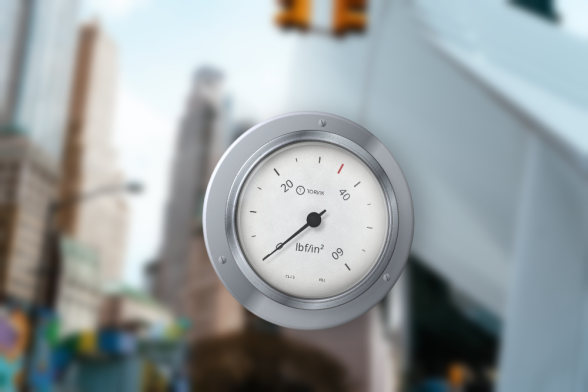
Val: 0 psi
